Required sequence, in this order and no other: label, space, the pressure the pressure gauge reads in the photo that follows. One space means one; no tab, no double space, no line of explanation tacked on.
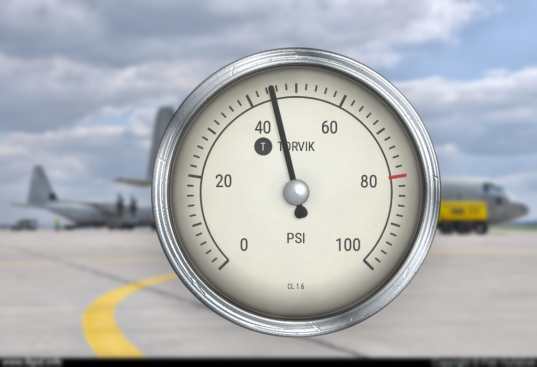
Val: 45 psi
